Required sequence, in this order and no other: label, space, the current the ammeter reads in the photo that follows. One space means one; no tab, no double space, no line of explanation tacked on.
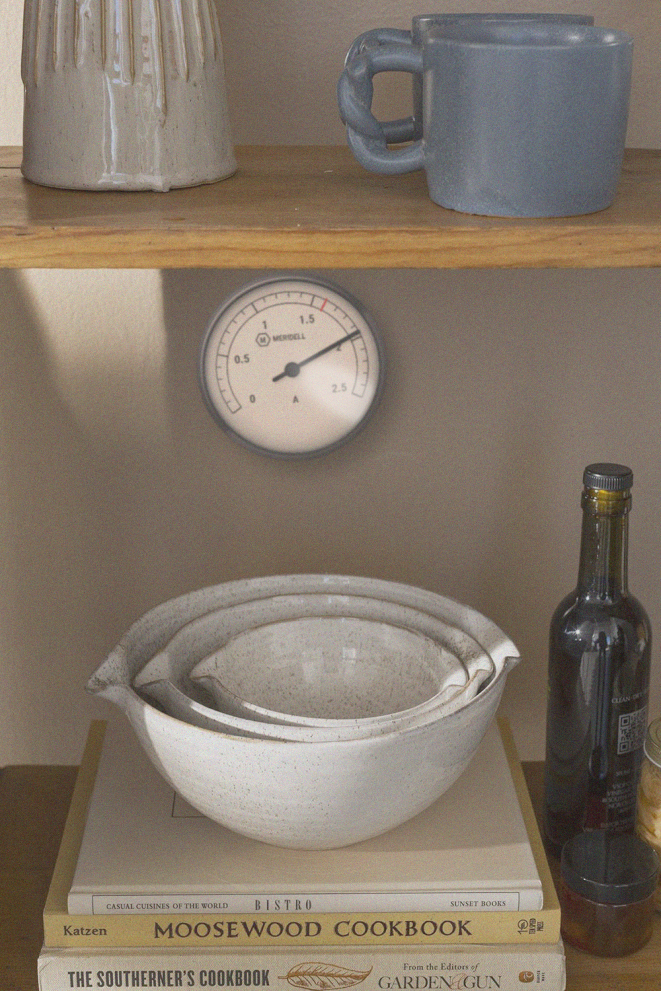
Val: 1.95 A
